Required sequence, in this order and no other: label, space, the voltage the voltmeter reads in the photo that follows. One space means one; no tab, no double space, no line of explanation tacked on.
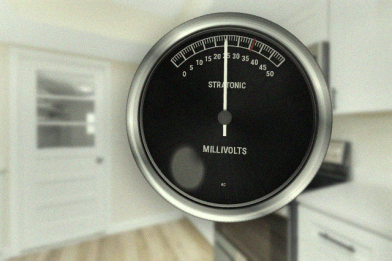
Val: 25 mV
